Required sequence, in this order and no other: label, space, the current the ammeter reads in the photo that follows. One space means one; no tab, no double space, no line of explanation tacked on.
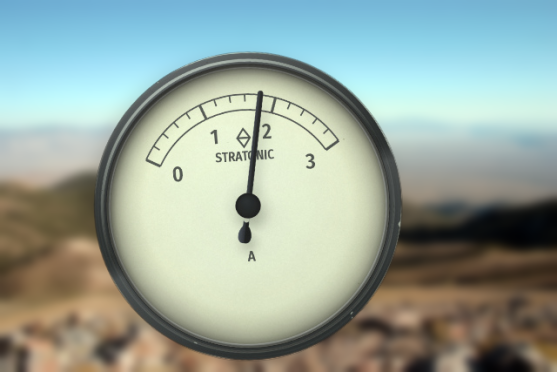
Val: 1.8 A
